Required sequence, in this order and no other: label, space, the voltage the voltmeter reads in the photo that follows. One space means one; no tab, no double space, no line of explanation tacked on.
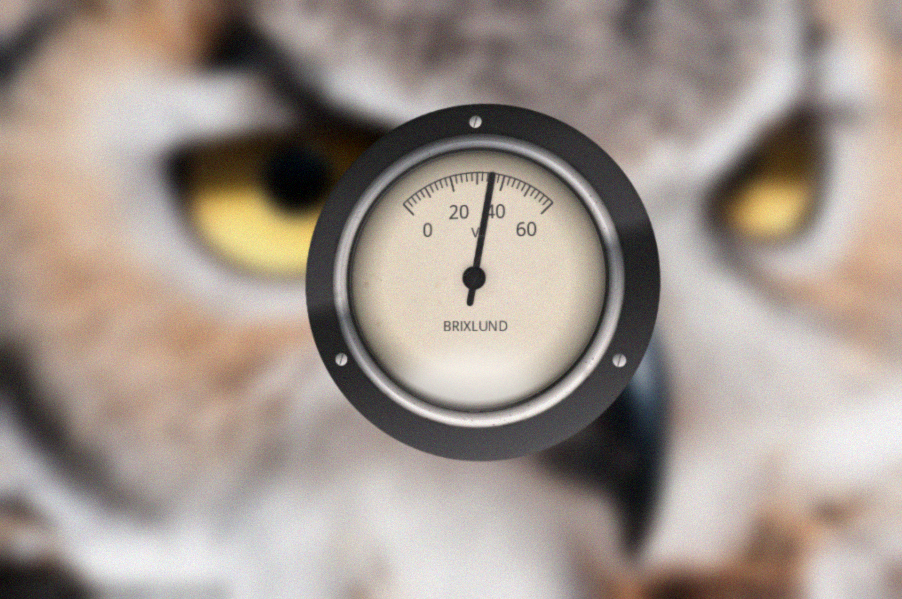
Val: 36 V
